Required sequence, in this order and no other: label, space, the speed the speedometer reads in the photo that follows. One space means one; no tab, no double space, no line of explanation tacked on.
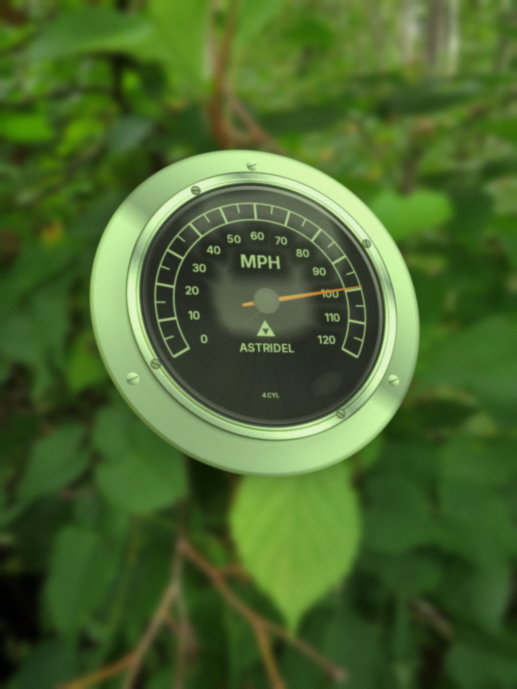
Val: 100 mph
